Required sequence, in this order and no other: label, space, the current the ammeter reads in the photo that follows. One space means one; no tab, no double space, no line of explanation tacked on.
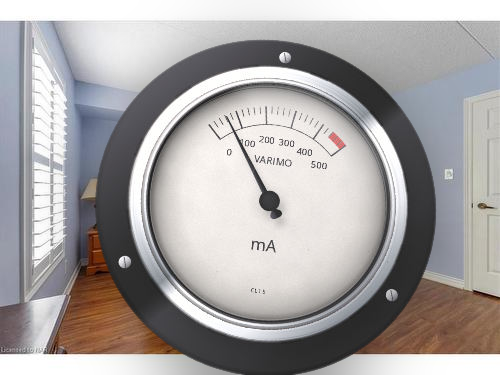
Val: 60 mA
